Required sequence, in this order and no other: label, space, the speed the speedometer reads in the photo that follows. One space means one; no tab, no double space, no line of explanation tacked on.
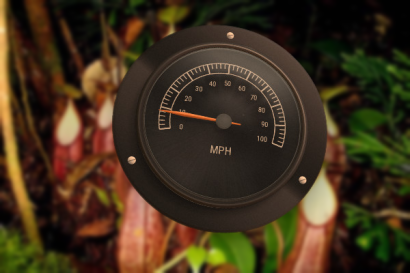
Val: 8 mph
